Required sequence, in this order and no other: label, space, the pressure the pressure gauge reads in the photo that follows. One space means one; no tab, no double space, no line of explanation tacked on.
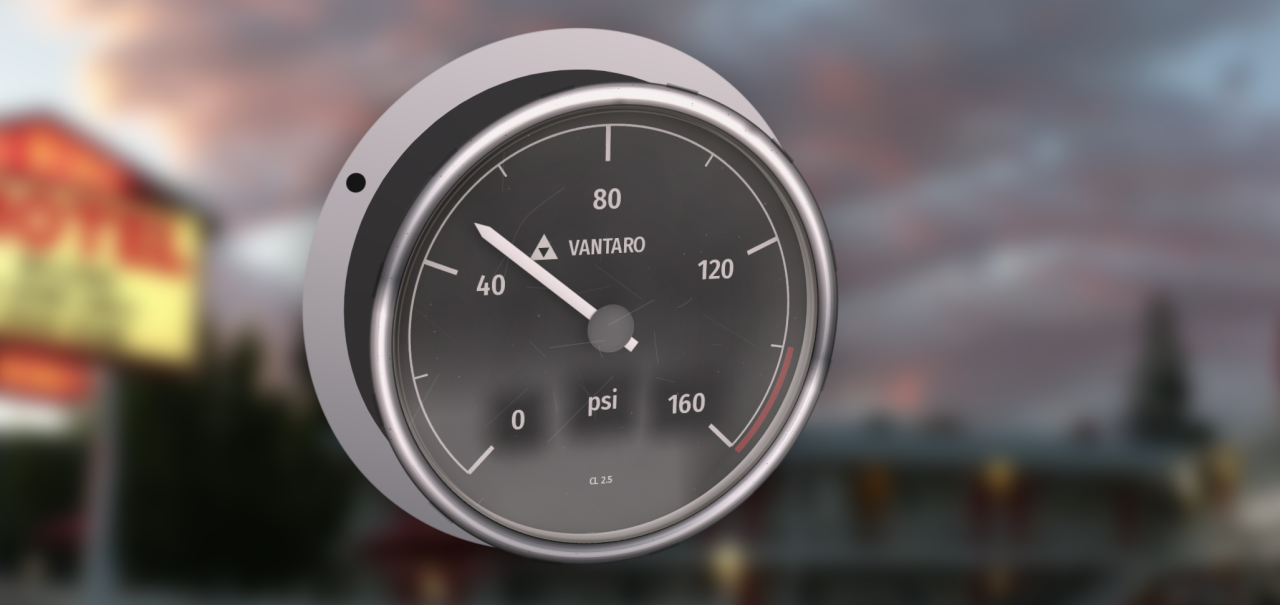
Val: 50 psi
